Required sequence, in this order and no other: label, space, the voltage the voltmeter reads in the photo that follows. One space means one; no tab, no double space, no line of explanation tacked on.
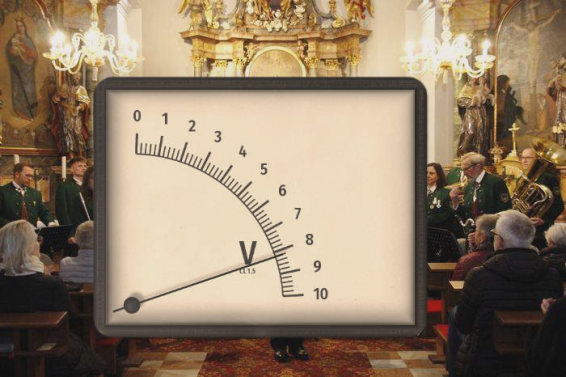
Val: 8.2 V
